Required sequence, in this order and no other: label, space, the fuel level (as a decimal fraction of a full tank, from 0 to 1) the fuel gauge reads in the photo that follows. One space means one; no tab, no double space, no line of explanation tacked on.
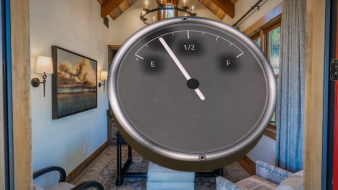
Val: 0.25
